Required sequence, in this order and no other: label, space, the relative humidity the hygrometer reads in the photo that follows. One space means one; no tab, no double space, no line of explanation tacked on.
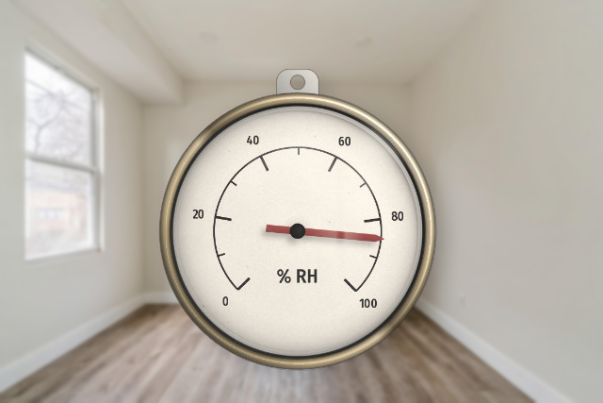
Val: 85 %
